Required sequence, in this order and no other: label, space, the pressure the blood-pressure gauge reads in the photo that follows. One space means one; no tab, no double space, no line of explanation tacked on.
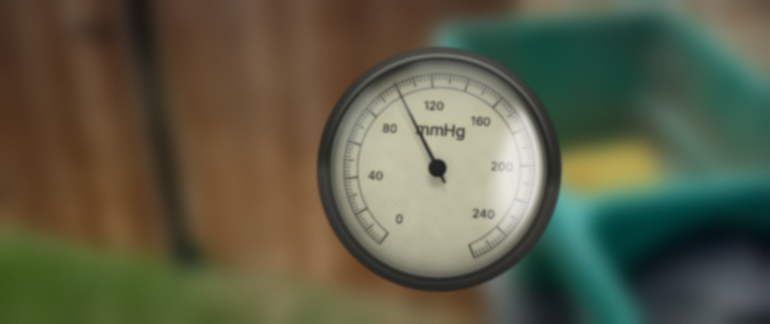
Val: 100 mmHg
